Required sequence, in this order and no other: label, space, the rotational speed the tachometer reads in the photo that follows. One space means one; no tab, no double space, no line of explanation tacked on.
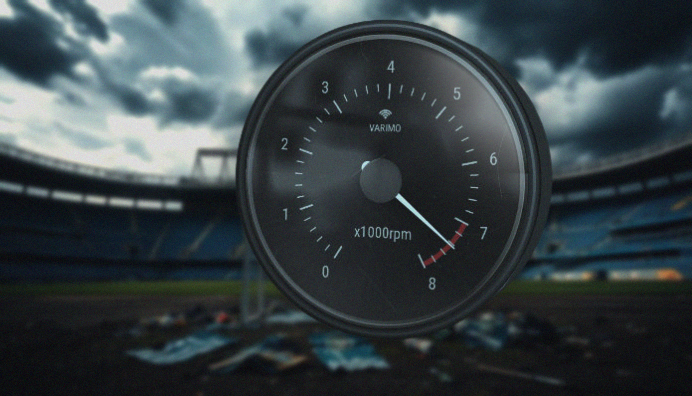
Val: 7400 rpm
